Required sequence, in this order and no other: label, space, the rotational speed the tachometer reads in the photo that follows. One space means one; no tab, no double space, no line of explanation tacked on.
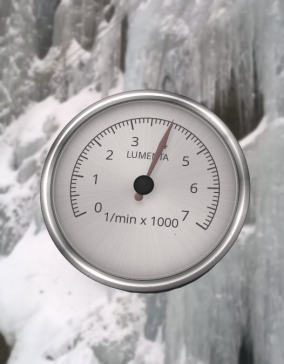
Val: 4000 rpm
